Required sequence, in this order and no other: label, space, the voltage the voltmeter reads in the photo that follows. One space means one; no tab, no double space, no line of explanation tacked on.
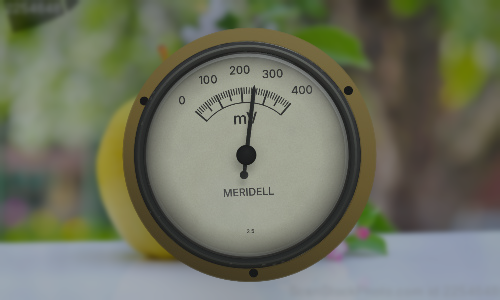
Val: 250 mV
